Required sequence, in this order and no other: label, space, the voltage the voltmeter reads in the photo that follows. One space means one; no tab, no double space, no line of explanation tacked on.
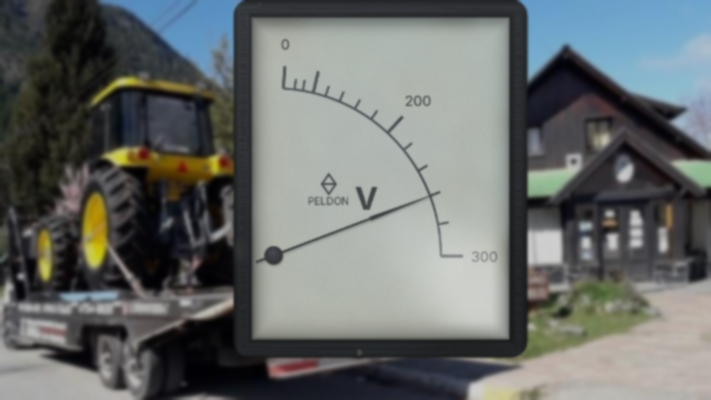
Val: 260 V
